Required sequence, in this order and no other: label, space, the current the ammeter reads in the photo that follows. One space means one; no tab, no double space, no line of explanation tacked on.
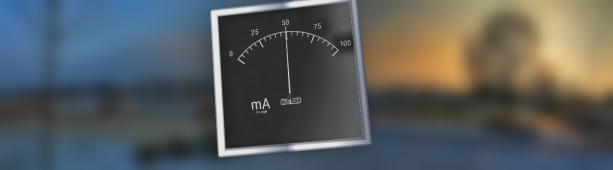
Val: 50 mA
